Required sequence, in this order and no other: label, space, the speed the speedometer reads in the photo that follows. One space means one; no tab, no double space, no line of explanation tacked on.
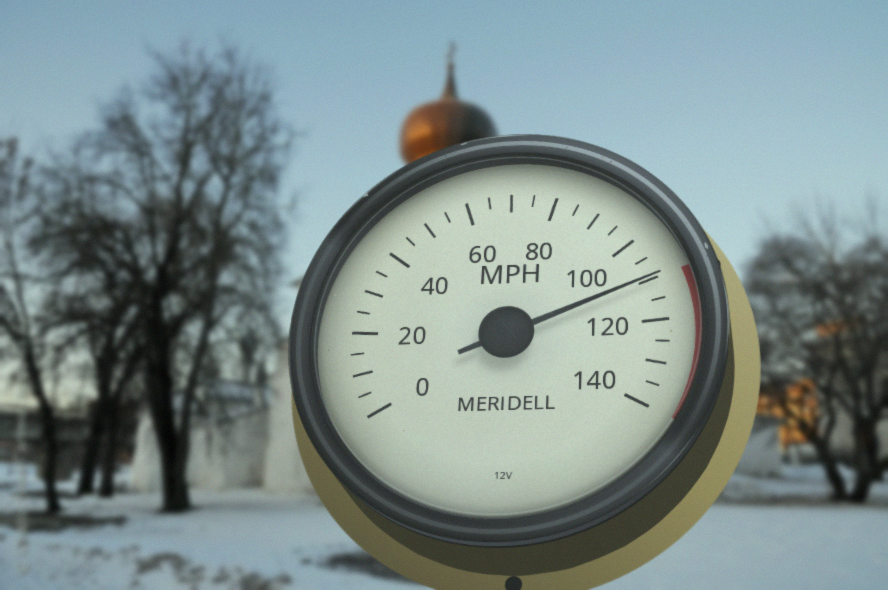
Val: 110 mph
